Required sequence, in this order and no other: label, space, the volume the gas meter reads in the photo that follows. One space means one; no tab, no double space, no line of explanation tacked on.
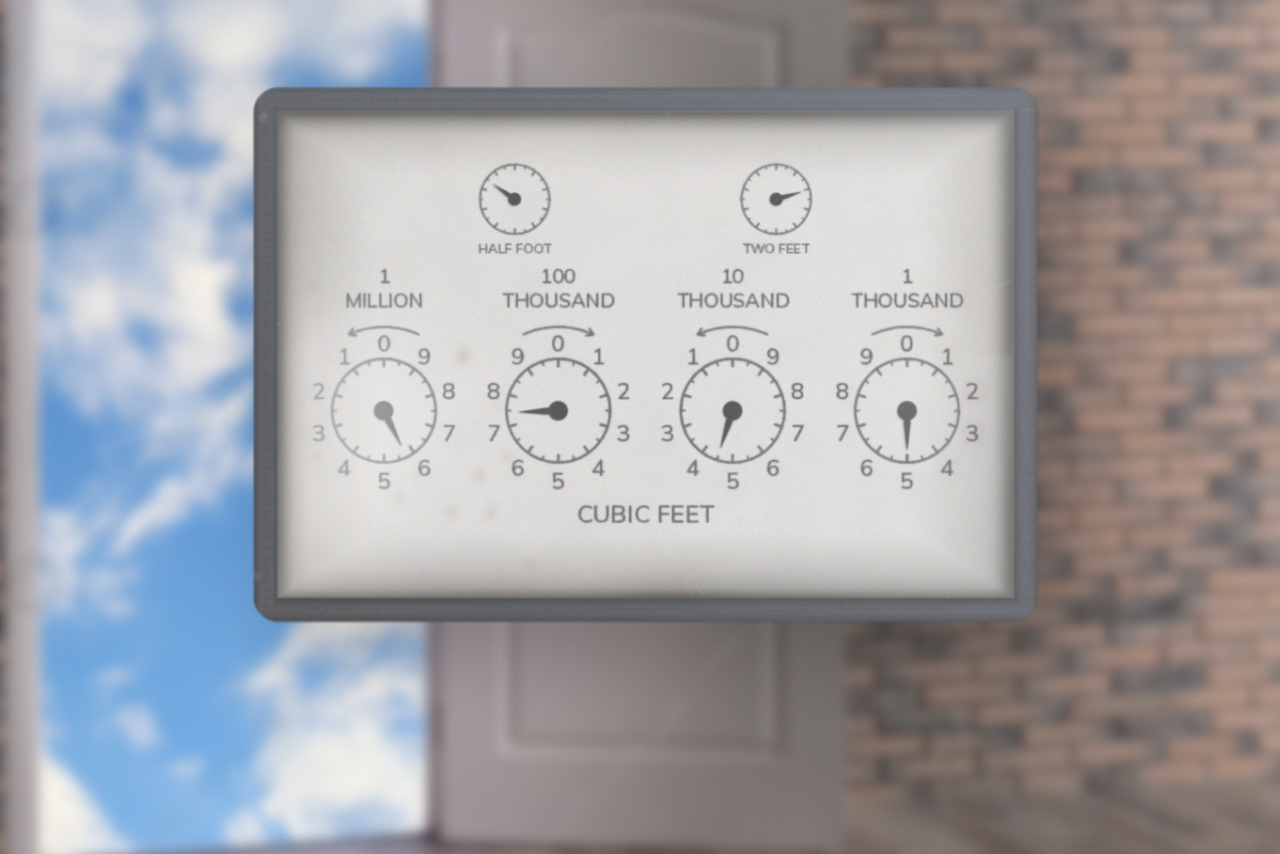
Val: 574500 ft³
